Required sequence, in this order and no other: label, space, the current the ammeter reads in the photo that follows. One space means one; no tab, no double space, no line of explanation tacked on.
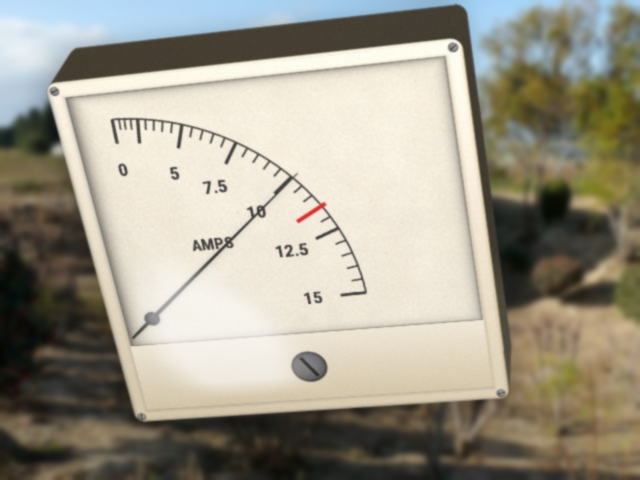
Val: 10 A
